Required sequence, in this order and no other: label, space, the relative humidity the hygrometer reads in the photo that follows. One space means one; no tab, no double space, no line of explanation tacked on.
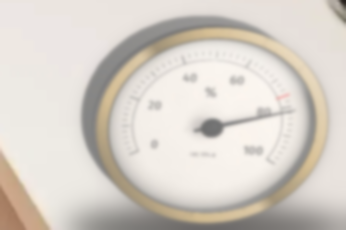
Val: 80 %
